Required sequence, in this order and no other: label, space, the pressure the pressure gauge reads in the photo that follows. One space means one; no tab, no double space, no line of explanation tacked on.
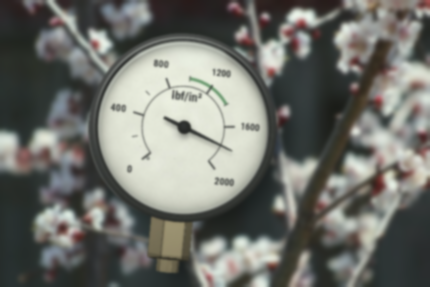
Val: 1800 psi
